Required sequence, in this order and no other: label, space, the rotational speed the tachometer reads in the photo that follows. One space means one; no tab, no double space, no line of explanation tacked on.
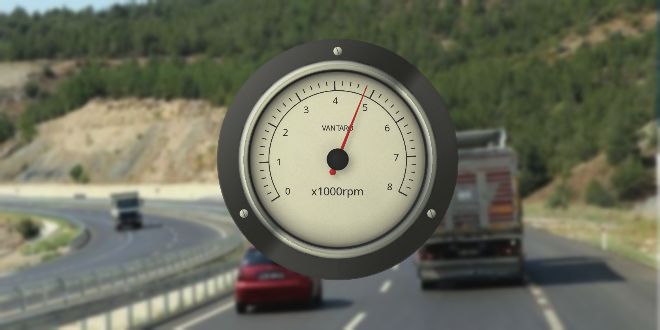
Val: 4800 rpm
